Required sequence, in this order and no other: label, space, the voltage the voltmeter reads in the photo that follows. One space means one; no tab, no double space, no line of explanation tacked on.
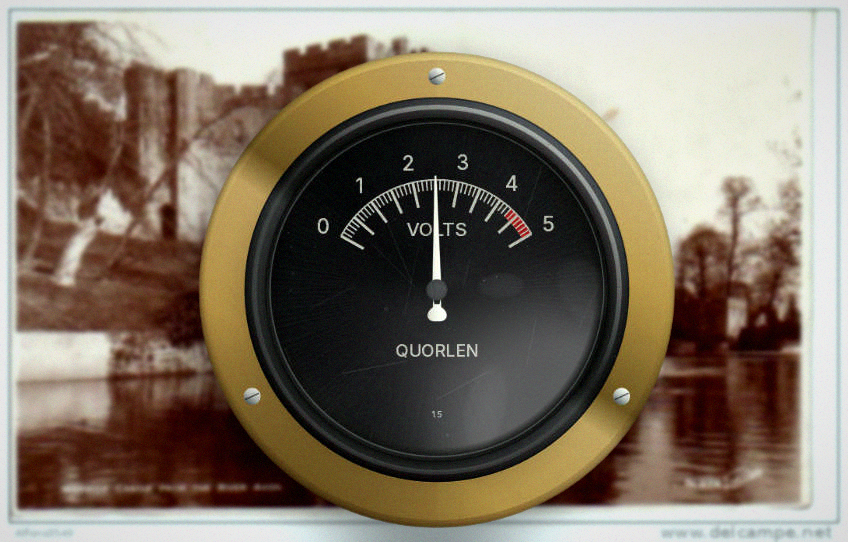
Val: 2.5 V
